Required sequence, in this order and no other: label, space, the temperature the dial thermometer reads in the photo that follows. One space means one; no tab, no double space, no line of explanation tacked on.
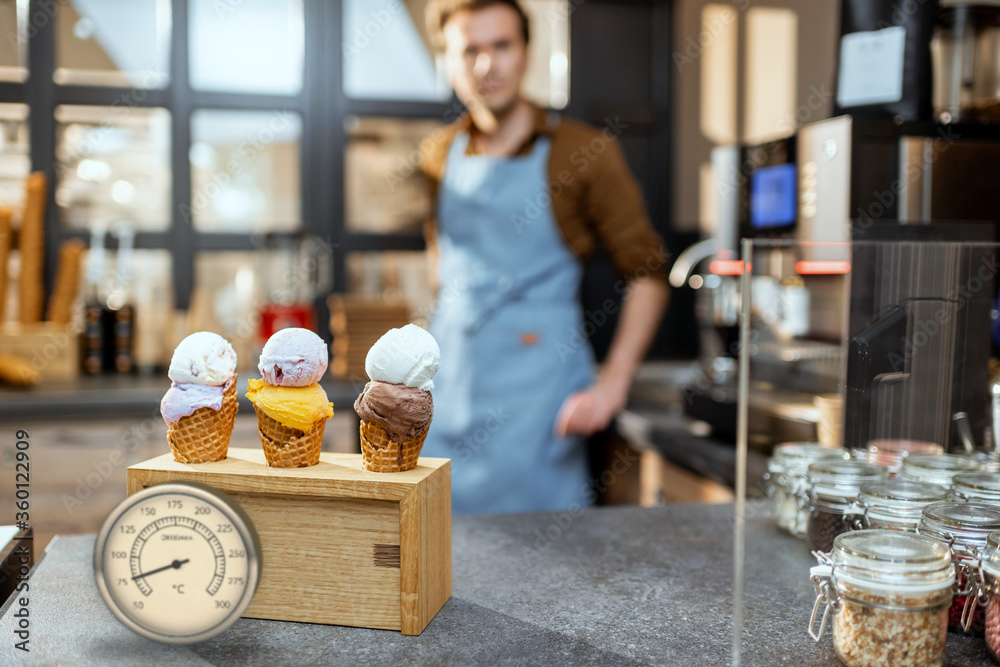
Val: 75 °C
